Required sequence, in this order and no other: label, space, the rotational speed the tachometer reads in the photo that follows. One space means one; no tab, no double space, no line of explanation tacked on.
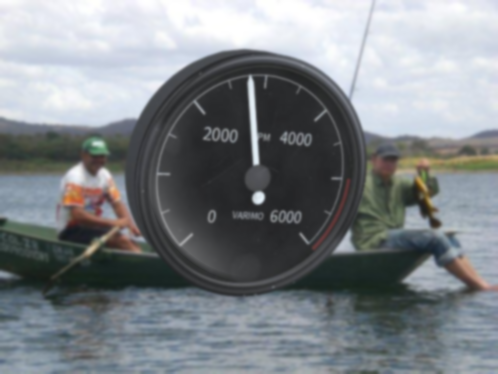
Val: 2750 rpm
